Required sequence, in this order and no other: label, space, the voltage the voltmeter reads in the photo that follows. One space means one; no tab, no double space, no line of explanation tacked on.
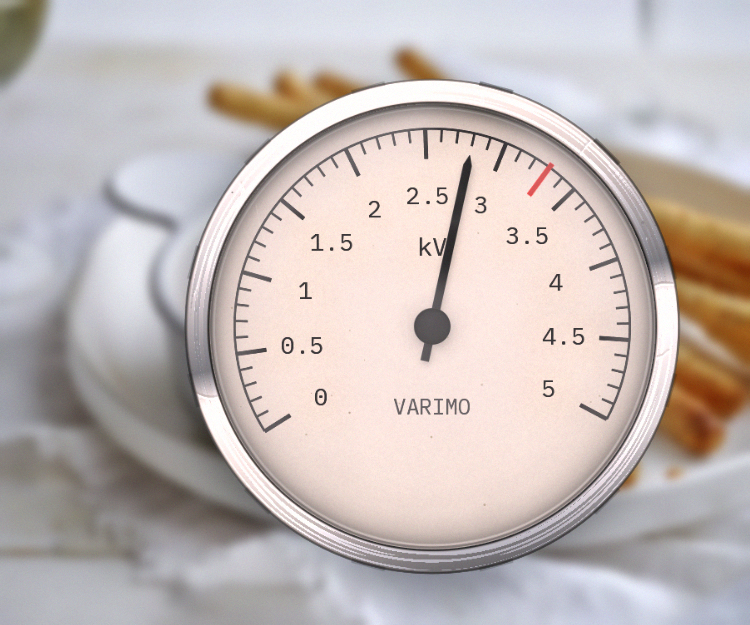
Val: 2.8 kV
